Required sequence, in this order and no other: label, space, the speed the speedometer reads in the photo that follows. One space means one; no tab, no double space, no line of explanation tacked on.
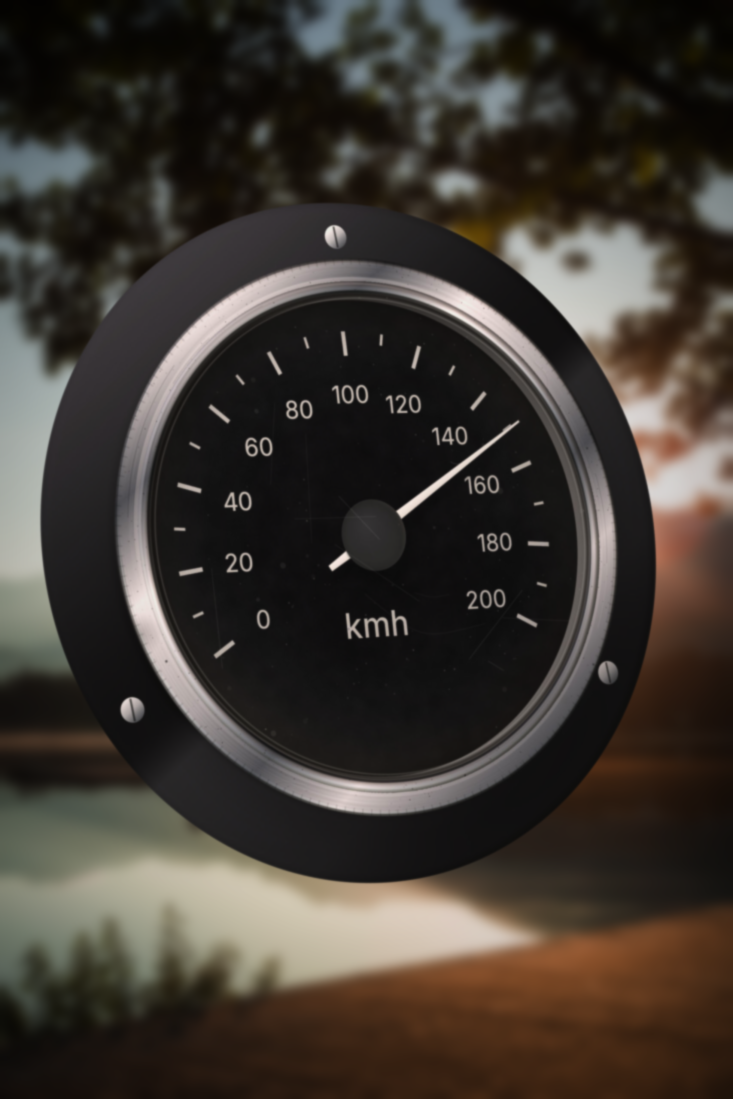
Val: 150 km/h
